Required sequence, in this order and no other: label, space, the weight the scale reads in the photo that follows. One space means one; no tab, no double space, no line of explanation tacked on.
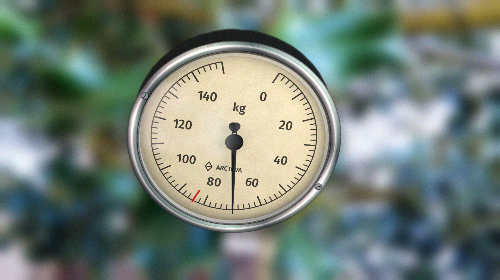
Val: 70 kg
